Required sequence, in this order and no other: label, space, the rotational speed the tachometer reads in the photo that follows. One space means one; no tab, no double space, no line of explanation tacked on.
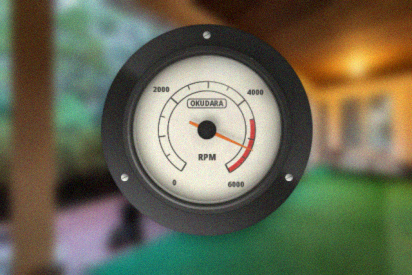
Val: 5250 rpm
